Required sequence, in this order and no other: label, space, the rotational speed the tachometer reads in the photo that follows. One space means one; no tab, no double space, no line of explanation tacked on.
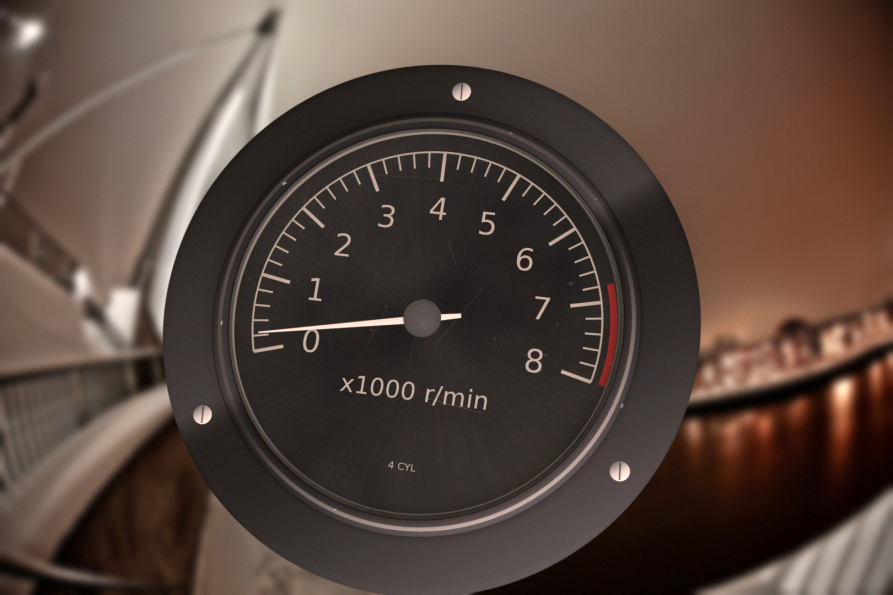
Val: 200 rpm
